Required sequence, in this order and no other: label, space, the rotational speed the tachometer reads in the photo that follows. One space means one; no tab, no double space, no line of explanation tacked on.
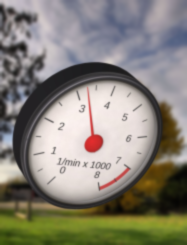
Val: 3250 rpm
